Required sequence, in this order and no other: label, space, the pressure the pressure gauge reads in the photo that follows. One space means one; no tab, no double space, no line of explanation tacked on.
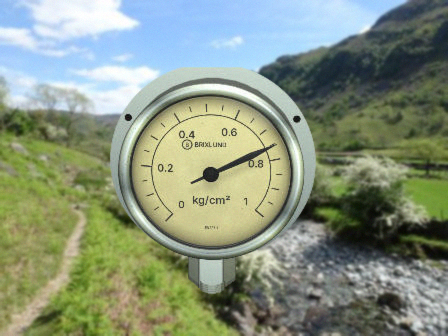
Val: 0.75 kg/cm²
